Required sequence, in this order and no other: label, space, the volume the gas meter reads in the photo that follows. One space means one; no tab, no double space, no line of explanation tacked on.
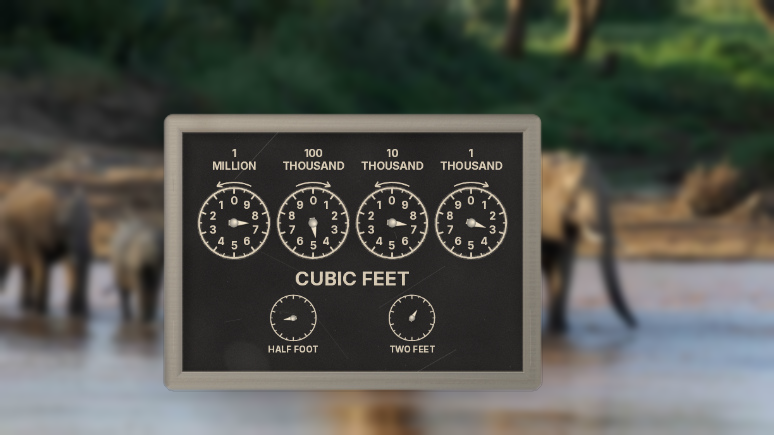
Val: 747300 ft³
